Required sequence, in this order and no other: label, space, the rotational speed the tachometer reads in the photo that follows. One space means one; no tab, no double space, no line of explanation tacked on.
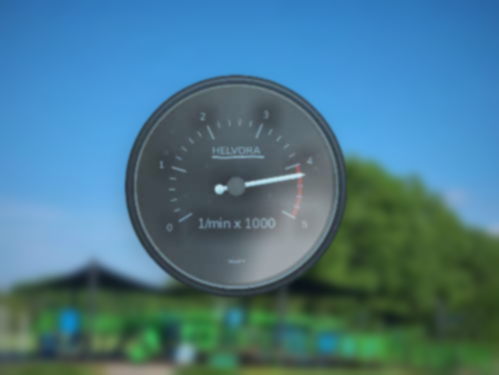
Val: 4200 rpm
